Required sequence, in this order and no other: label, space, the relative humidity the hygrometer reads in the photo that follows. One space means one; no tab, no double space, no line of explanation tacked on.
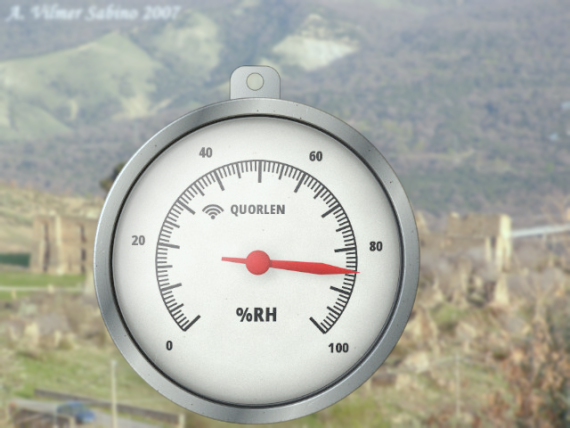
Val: 85 %
